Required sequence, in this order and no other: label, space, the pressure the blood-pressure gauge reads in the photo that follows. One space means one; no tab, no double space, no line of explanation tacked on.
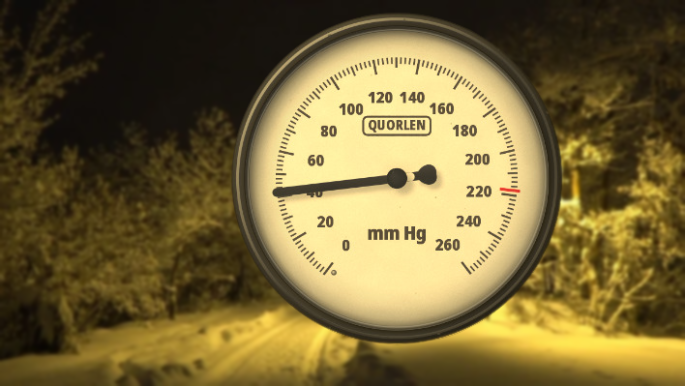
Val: 42 mmHg
